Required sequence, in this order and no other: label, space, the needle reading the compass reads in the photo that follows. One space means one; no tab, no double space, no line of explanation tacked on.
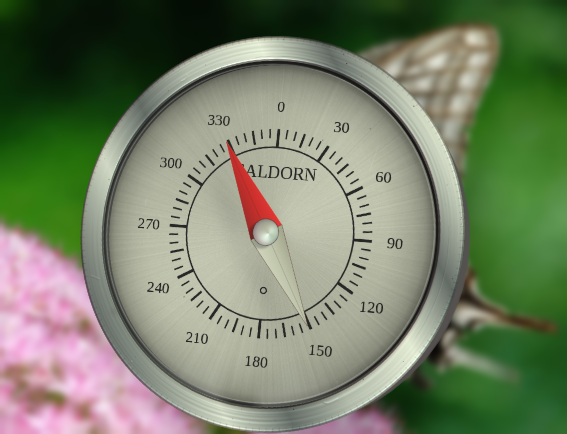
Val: 330 °
